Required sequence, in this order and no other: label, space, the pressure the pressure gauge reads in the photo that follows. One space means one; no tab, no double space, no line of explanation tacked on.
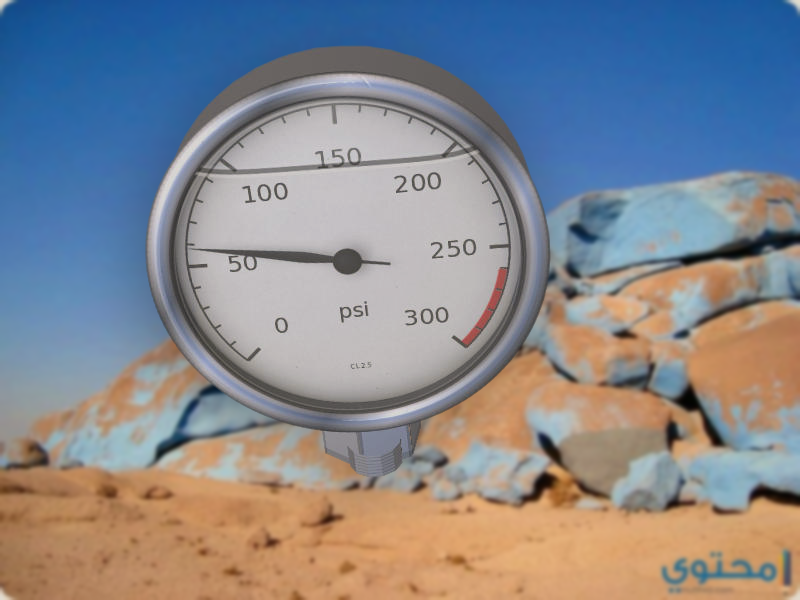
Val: 60 psi
